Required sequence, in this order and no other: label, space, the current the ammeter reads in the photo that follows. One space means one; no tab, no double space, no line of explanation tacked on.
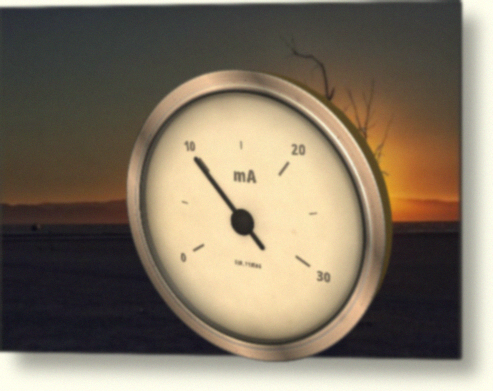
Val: 10 mA
